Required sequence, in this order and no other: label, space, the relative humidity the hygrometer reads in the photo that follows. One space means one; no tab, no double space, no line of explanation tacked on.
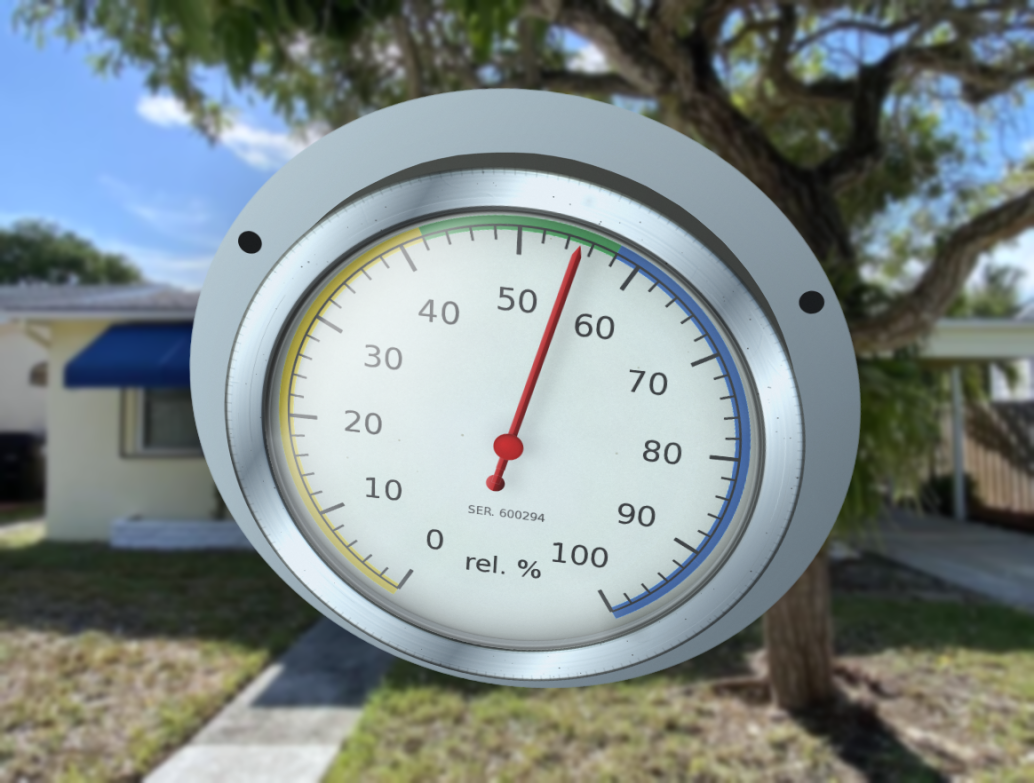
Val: 55 %
